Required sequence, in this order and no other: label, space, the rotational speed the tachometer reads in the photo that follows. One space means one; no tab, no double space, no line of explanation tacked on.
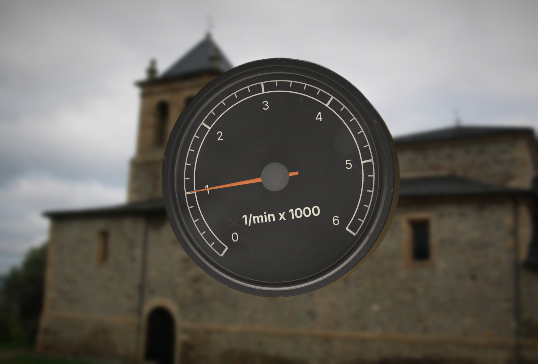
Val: 1000 rpm
